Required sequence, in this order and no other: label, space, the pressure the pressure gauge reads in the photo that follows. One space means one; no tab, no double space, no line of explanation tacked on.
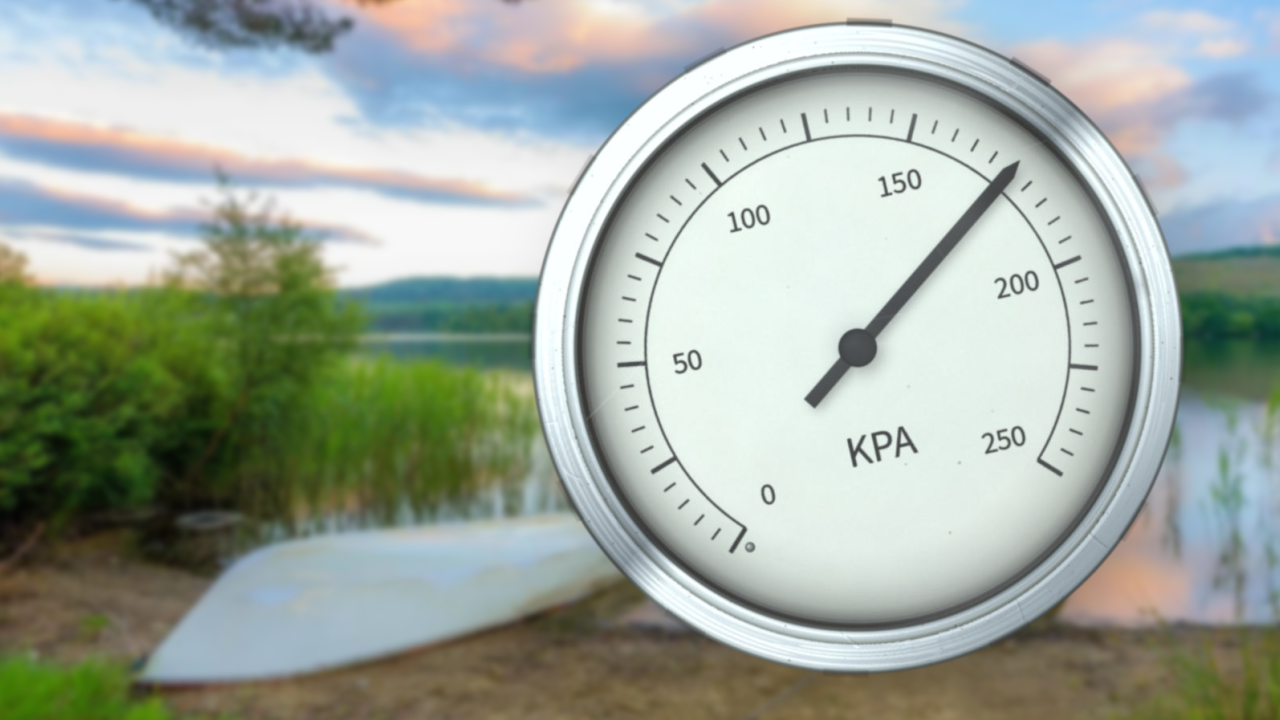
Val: 175 kPa
